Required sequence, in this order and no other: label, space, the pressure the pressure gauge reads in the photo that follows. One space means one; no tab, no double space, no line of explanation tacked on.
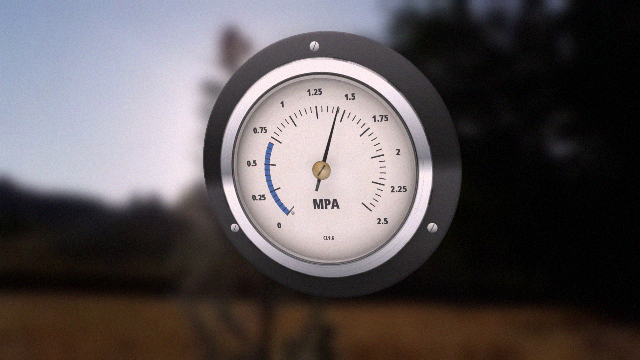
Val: 1.45 MPa
